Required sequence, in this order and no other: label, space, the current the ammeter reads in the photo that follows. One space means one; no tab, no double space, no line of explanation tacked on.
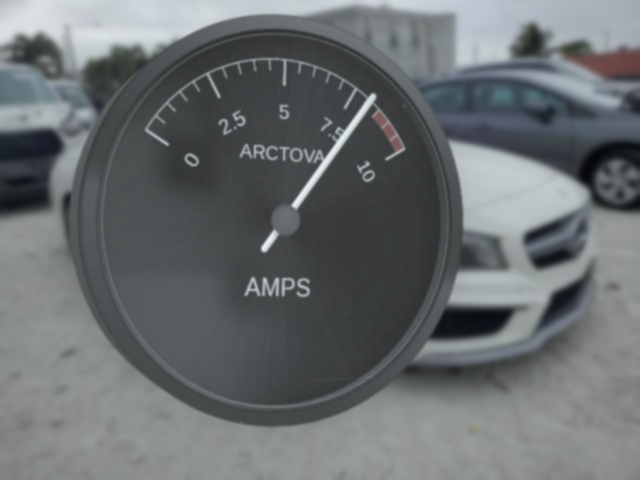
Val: 8 A
